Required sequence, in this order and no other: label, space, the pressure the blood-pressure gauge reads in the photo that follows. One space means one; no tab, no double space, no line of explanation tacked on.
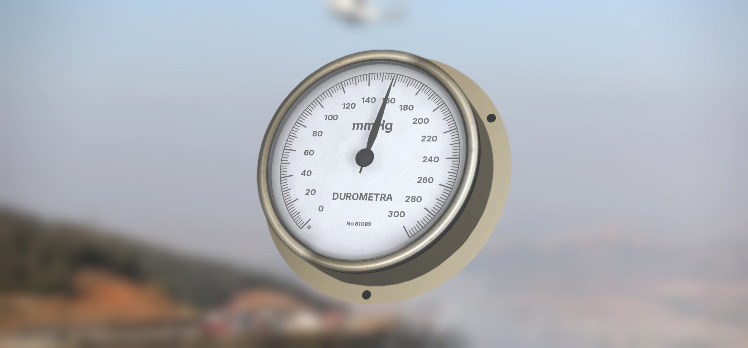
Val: 160 mmHg
